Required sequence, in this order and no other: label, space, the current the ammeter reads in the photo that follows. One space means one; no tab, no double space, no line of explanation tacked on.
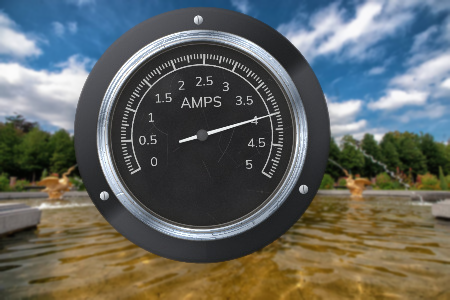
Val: 4 A
